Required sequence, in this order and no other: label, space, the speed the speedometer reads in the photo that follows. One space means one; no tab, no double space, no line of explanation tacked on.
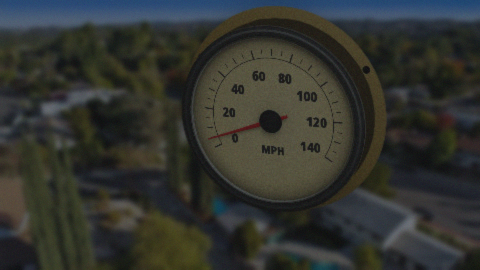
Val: 5 mph
